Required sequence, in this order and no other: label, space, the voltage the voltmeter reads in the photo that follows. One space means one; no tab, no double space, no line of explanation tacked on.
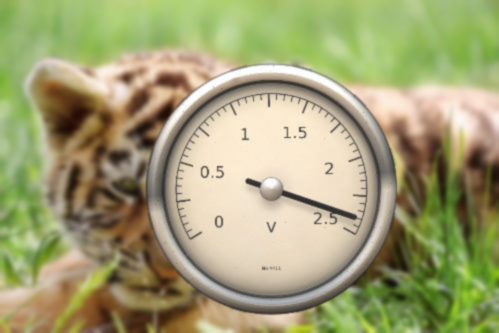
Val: 2.4 V
